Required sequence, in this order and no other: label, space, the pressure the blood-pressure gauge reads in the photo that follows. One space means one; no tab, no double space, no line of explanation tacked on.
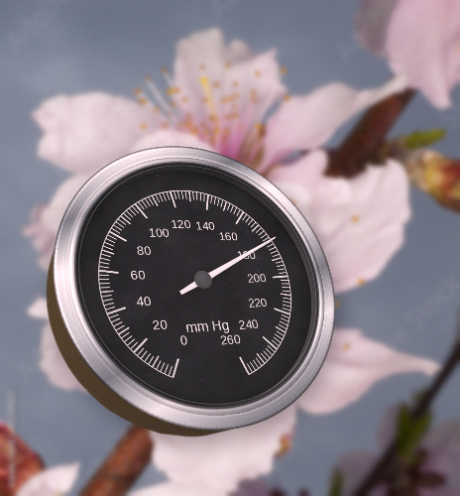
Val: 180 mmHg
